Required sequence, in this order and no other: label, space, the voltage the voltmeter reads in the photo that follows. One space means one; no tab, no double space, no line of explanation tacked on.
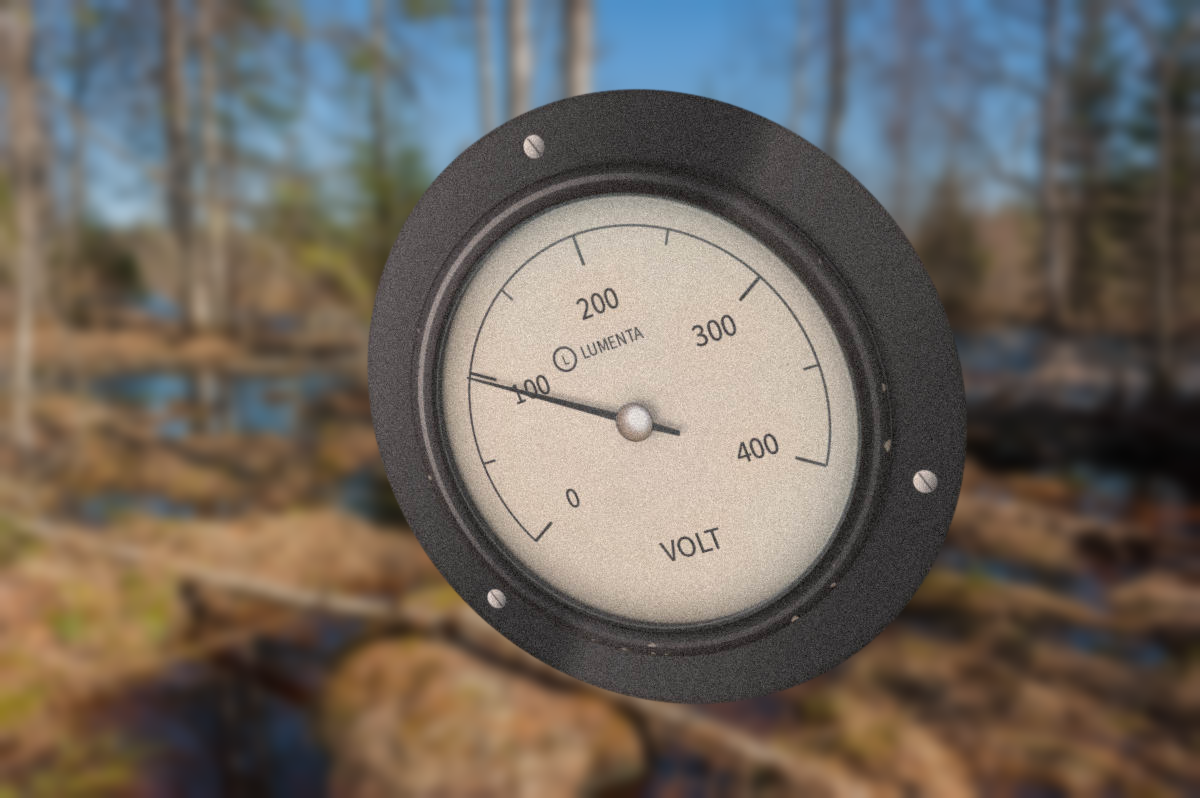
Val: 100 V
